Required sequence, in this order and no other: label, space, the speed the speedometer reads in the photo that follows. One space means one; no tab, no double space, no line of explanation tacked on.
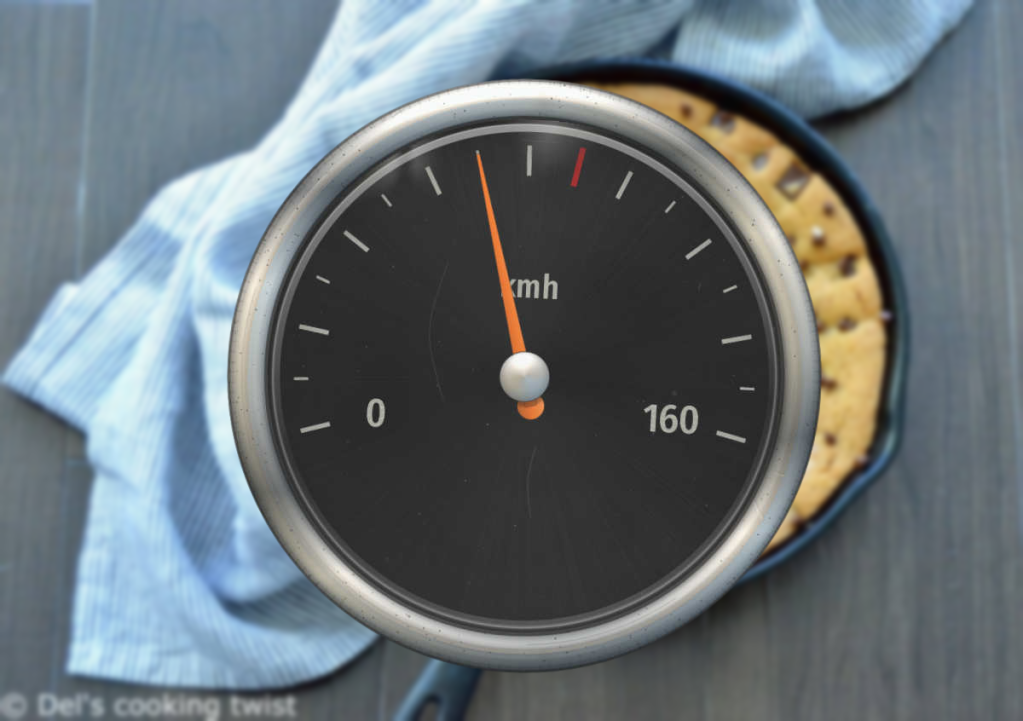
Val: 70 km/h
